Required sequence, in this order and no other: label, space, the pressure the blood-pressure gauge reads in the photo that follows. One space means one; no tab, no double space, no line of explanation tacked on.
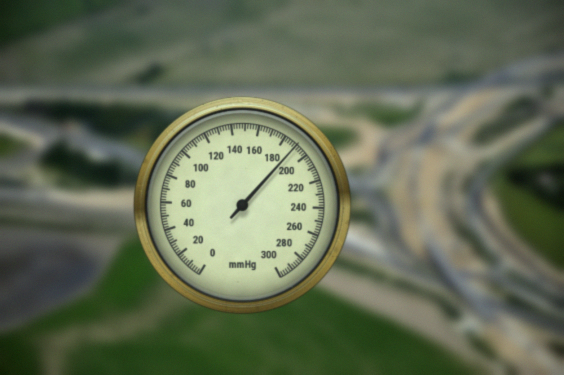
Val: 190 mmHg
